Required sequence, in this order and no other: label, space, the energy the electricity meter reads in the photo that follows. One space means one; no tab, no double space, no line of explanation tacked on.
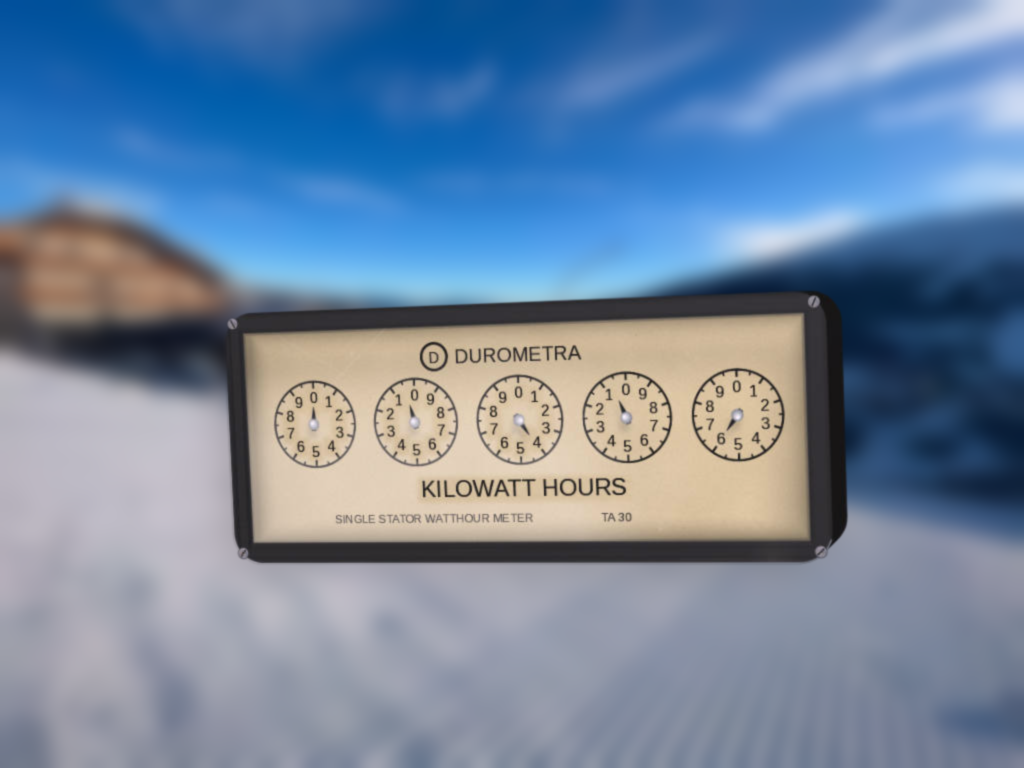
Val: 406 kWh
